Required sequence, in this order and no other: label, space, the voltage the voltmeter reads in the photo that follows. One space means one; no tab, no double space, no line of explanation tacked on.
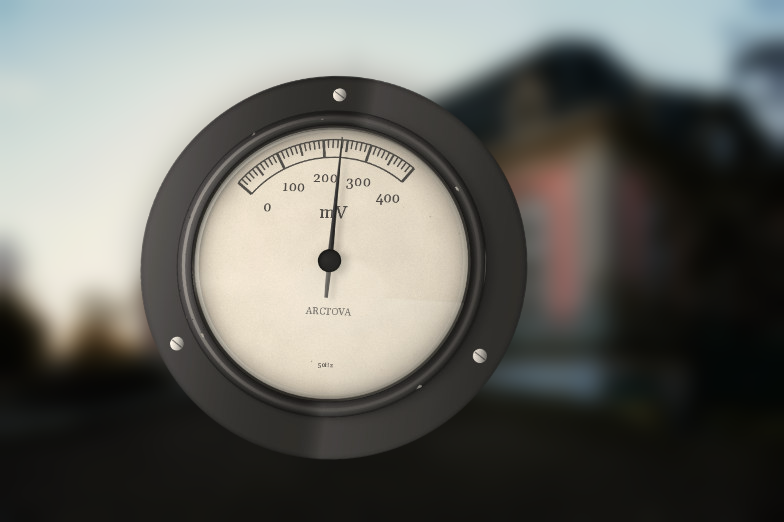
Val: 240 mV
